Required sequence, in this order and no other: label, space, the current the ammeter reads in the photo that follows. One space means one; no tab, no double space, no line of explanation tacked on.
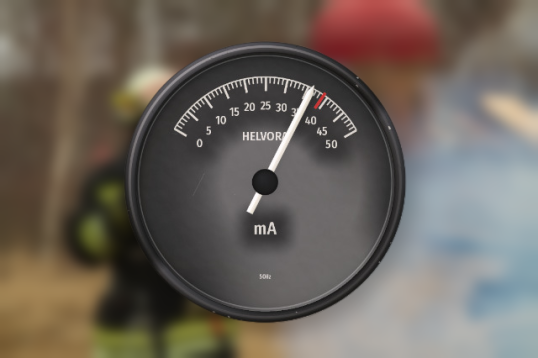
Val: 36 mA
